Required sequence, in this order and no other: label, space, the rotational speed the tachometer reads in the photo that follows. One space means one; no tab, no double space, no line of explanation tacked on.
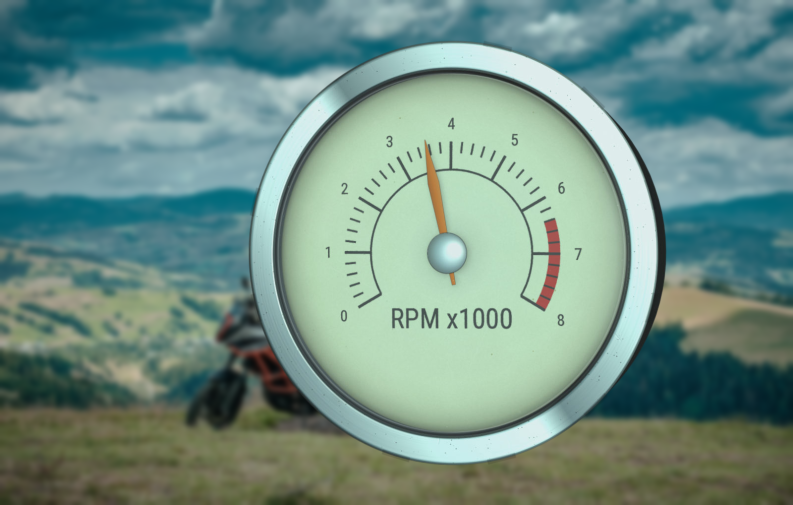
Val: 3600 rpm
